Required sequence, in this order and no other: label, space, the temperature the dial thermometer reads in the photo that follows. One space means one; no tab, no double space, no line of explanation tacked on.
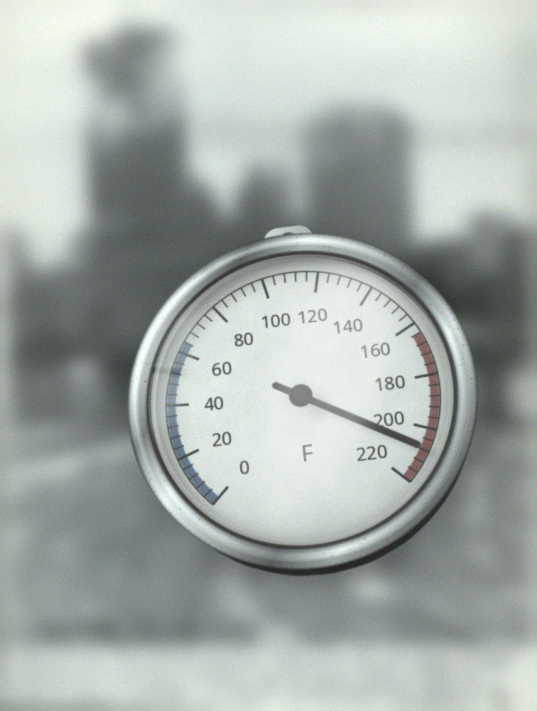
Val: 208 °F
